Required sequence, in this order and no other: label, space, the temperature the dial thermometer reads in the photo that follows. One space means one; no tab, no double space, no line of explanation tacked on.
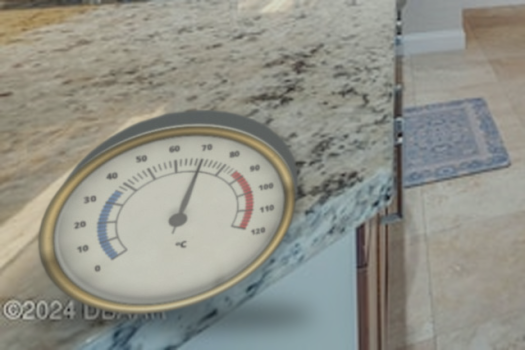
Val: 70 °C
